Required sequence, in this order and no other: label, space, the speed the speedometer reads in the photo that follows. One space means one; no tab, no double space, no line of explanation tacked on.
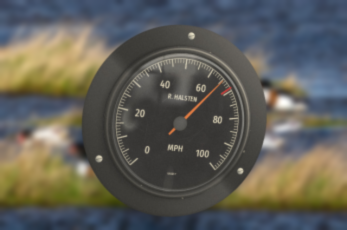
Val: 65 mph
